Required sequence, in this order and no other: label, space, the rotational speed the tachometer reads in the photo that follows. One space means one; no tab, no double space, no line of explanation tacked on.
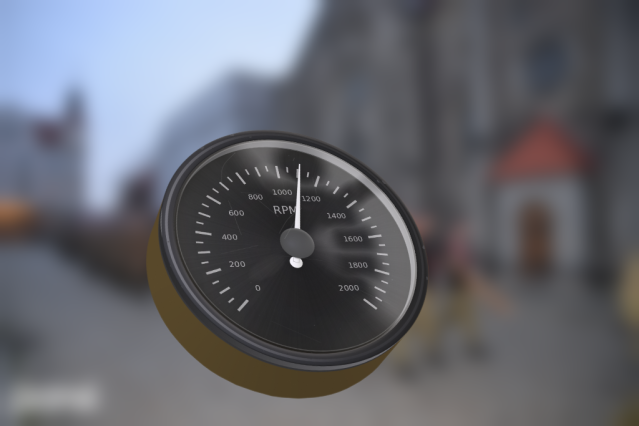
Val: 1100 rpm
